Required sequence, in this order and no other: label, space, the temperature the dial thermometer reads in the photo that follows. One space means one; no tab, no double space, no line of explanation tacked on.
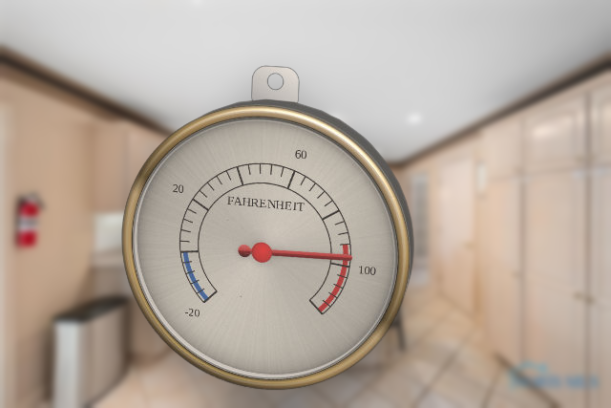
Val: 96 °F
